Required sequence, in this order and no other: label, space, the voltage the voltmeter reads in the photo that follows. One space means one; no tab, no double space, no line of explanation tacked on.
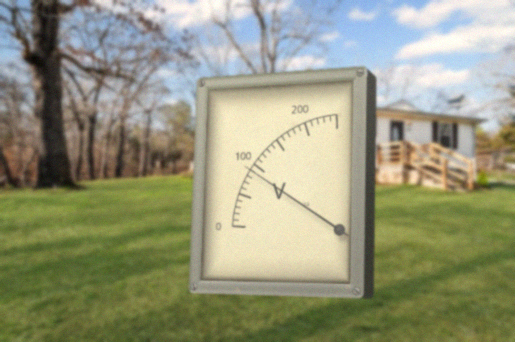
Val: 90 V
